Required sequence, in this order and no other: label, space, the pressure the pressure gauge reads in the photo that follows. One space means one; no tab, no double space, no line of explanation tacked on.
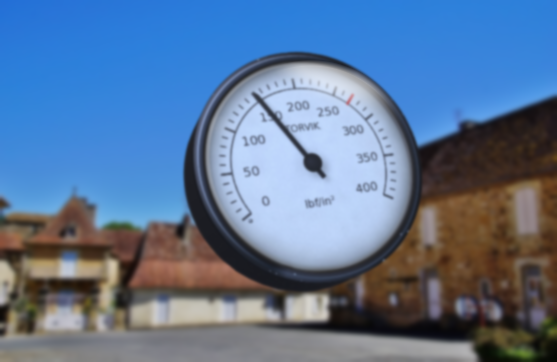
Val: 150 psi
